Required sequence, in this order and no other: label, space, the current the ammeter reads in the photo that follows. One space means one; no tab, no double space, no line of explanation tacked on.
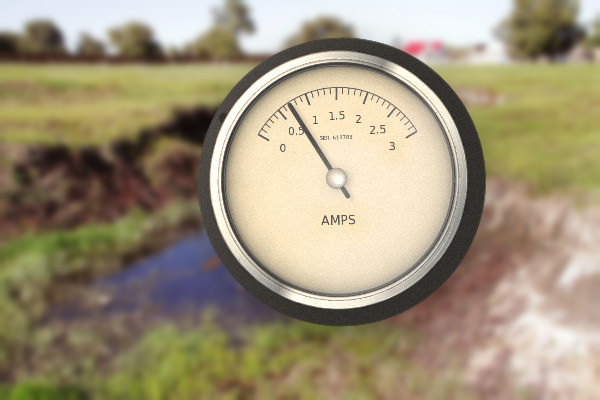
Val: 0.7 A
